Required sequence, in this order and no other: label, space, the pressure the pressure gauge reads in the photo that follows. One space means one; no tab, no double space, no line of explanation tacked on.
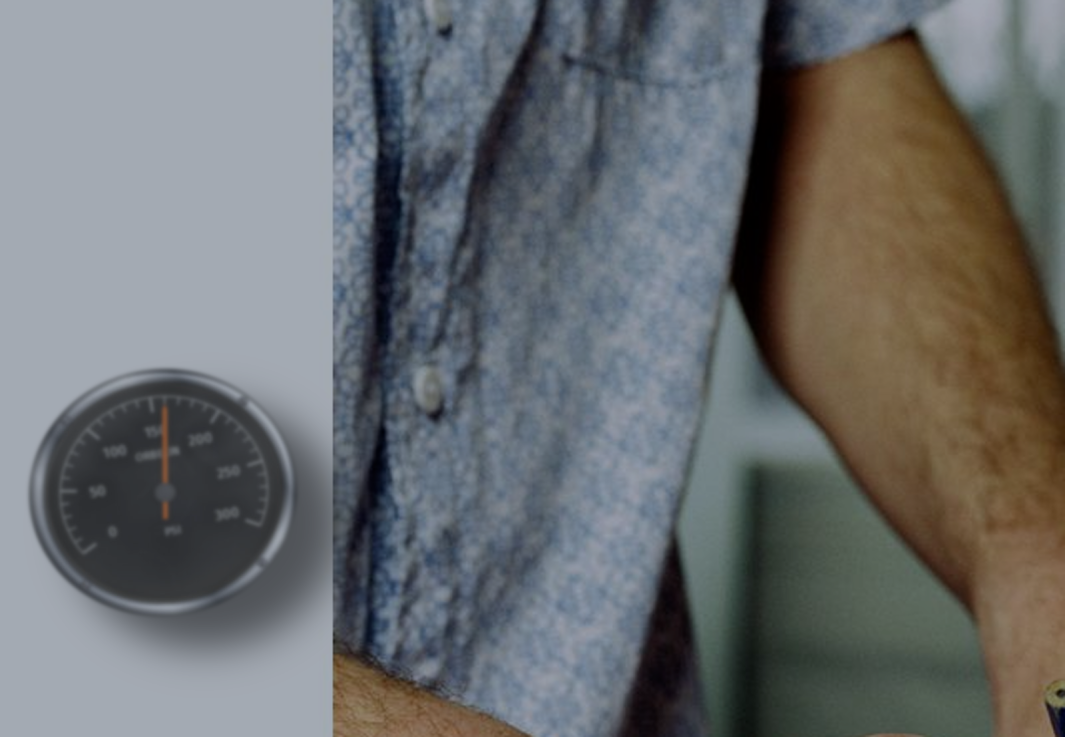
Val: 160 psi
